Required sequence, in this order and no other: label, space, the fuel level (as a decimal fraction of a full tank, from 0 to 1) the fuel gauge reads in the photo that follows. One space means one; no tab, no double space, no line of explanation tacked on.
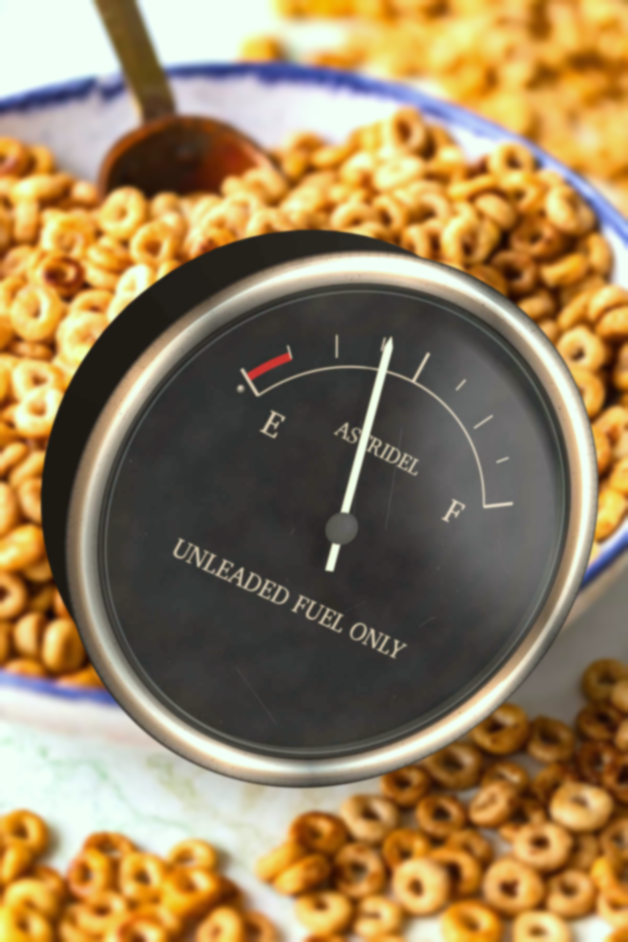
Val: 0.375
